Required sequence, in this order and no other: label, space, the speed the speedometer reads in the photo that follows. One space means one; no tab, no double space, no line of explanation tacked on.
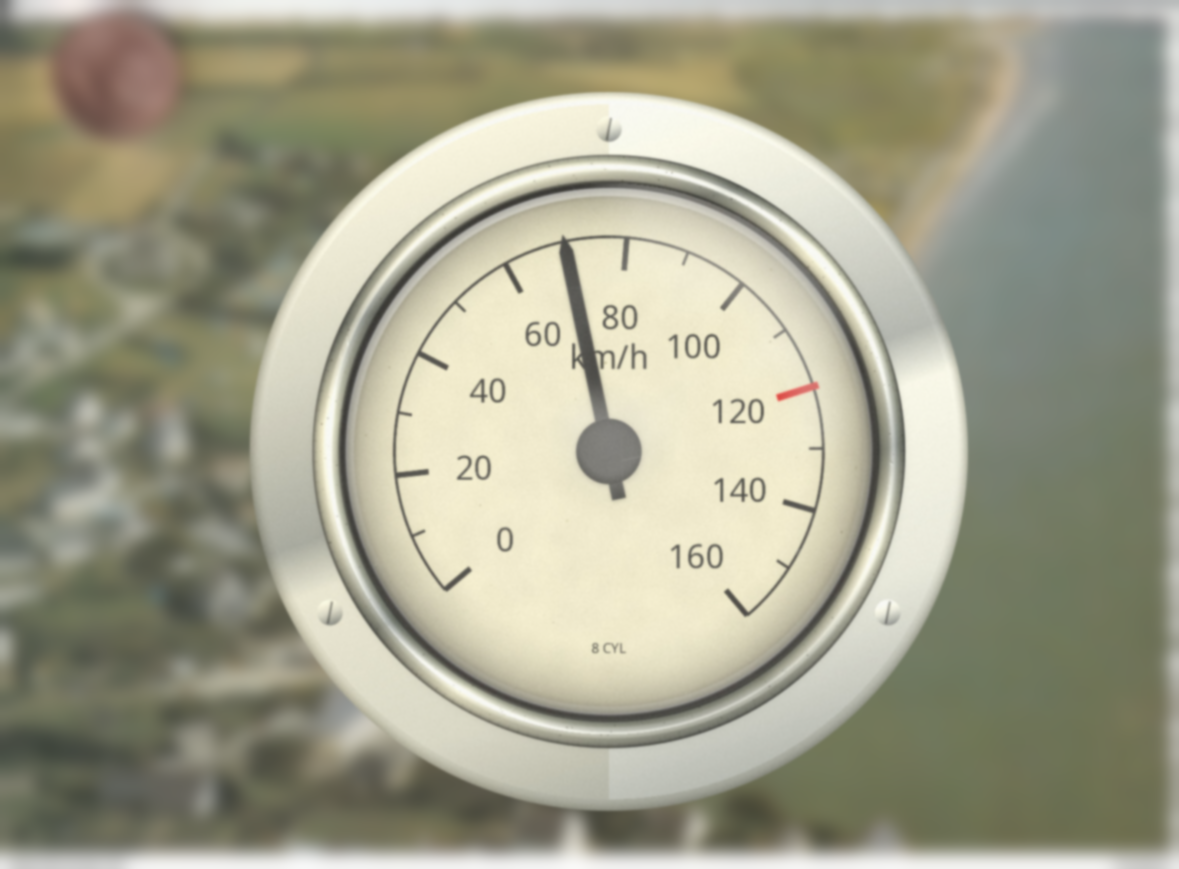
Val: 70 km/h
